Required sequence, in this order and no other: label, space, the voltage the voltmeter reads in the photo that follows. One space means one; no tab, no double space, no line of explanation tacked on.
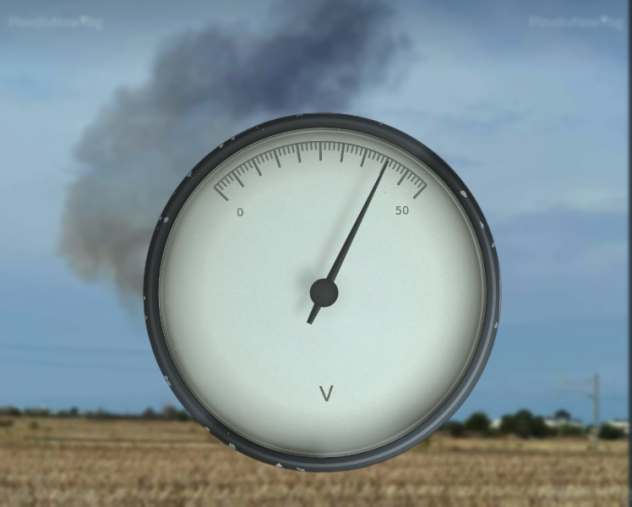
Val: 40 V
